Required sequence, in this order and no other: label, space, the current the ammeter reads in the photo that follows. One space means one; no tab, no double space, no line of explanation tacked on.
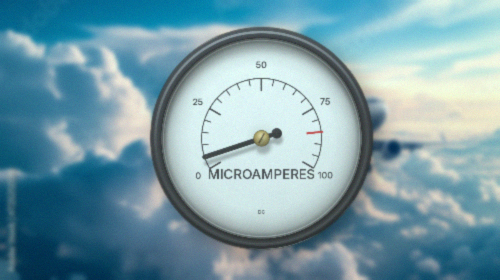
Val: 5 µA
